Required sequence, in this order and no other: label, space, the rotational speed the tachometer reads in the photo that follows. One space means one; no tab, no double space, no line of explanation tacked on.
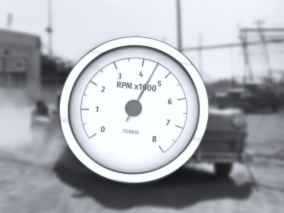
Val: 4500 rpm
